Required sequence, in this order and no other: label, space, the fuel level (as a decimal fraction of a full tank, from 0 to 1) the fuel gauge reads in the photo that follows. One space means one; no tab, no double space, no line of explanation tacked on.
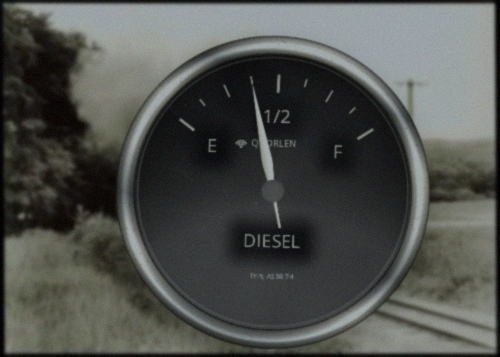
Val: 0.375
